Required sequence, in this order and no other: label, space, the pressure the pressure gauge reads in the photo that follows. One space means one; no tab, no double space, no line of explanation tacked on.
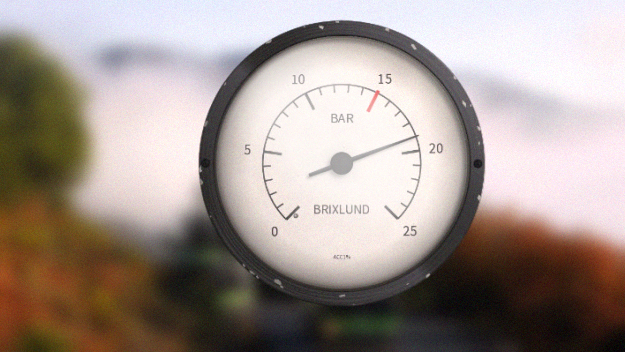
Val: 19 bar
